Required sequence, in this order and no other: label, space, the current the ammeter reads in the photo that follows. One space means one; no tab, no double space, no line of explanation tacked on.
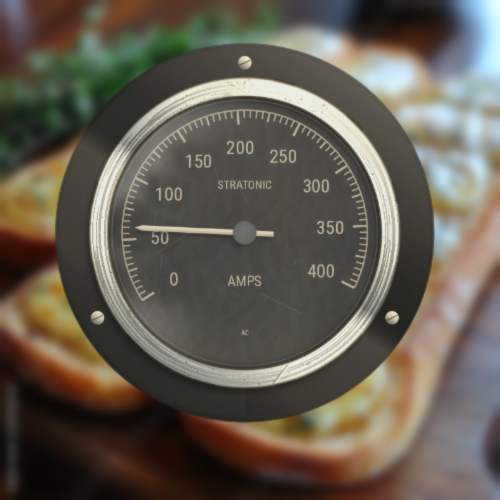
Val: 60 A
